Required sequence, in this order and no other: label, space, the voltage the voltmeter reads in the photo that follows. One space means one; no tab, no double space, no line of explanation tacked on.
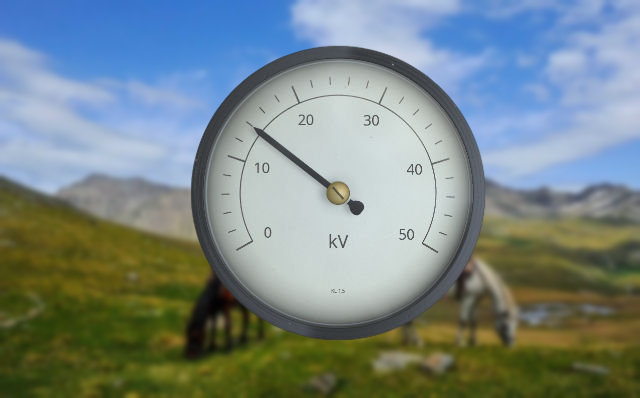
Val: 14 kV
